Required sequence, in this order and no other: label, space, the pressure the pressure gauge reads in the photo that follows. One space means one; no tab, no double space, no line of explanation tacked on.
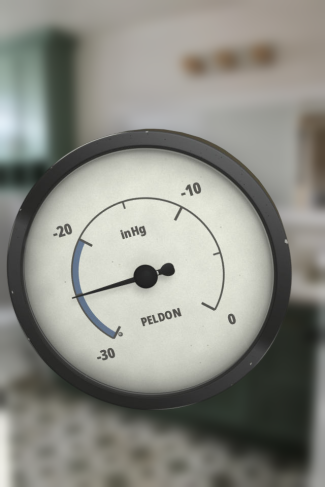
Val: -25 inHg
